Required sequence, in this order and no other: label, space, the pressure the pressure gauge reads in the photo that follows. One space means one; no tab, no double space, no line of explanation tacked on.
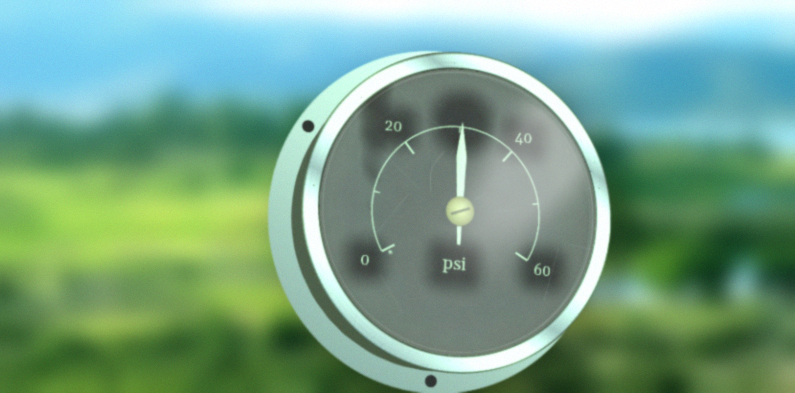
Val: 30 psi
